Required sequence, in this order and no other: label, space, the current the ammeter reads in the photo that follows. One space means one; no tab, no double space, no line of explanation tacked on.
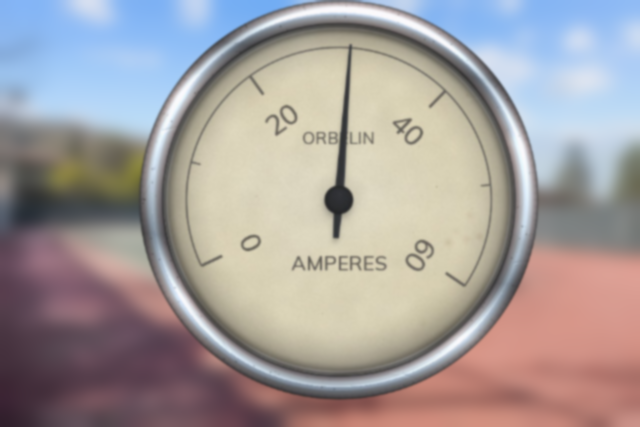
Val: 30 A
